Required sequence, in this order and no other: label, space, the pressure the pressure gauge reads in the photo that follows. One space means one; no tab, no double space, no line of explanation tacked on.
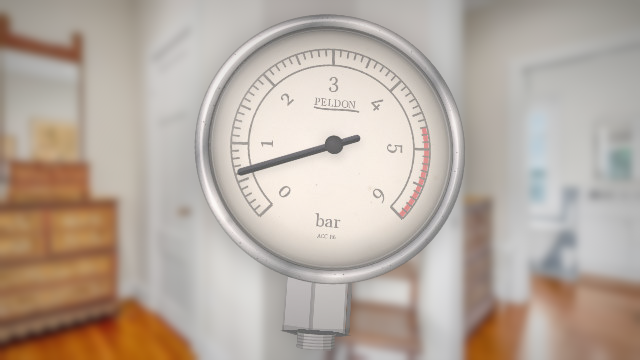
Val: 0.6 bar
